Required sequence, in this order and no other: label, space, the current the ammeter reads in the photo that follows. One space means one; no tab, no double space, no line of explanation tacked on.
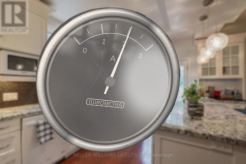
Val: 2 A
